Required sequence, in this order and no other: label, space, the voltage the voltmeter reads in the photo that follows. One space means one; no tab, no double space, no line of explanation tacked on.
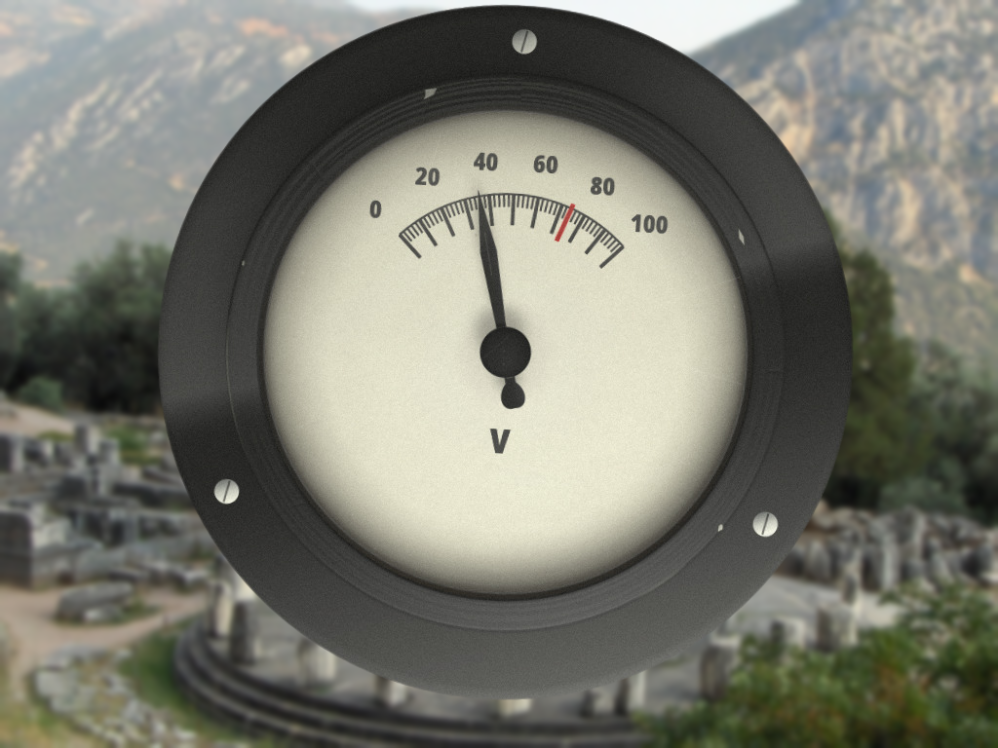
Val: 36 V
